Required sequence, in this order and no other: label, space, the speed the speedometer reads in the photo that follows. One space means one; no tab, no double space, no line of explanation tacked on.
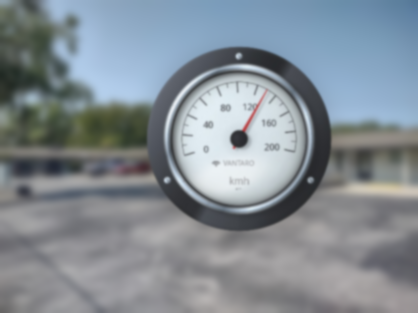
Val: 130 km/h
